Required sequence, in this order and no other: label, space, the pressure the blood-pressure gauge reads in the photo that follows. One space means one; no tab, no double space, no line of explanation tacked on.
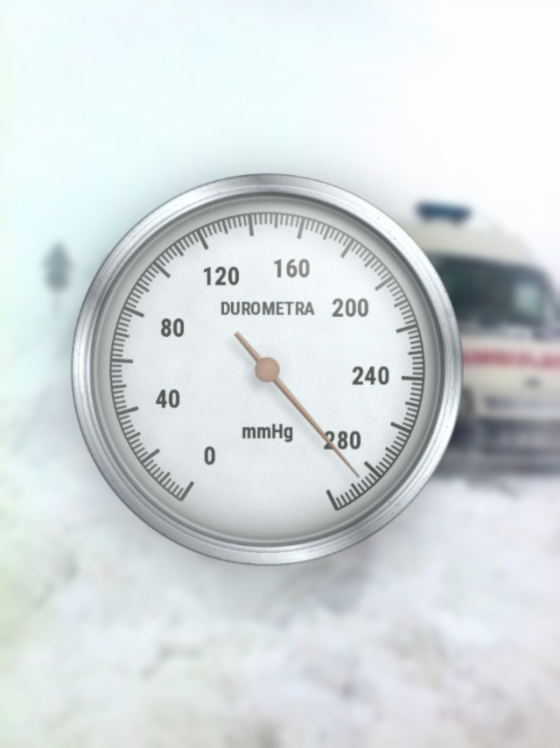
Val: 286 mmHg
